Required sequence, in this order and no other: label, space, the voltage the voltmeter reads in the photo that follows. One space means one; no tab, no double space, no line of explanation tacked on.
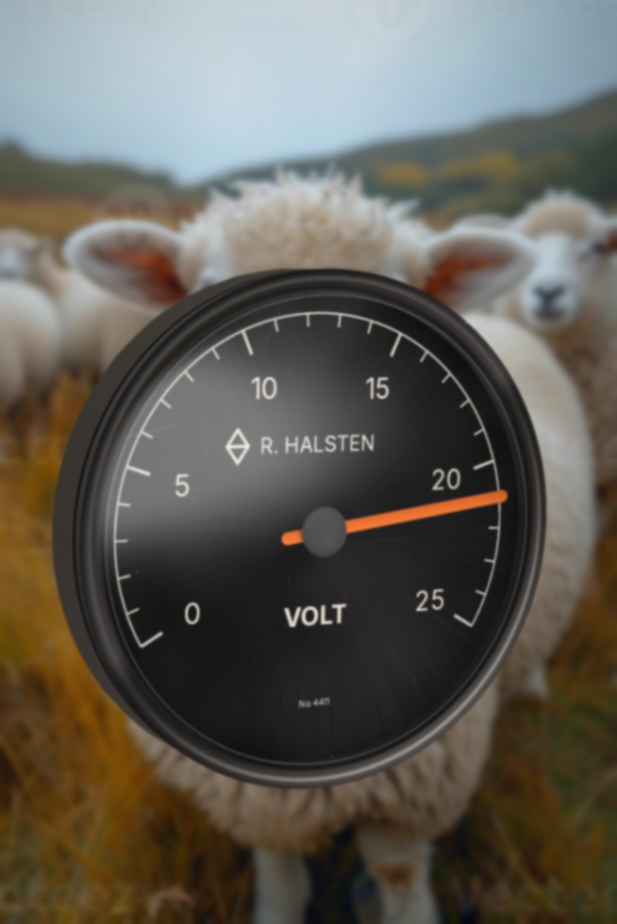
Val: 21 V
